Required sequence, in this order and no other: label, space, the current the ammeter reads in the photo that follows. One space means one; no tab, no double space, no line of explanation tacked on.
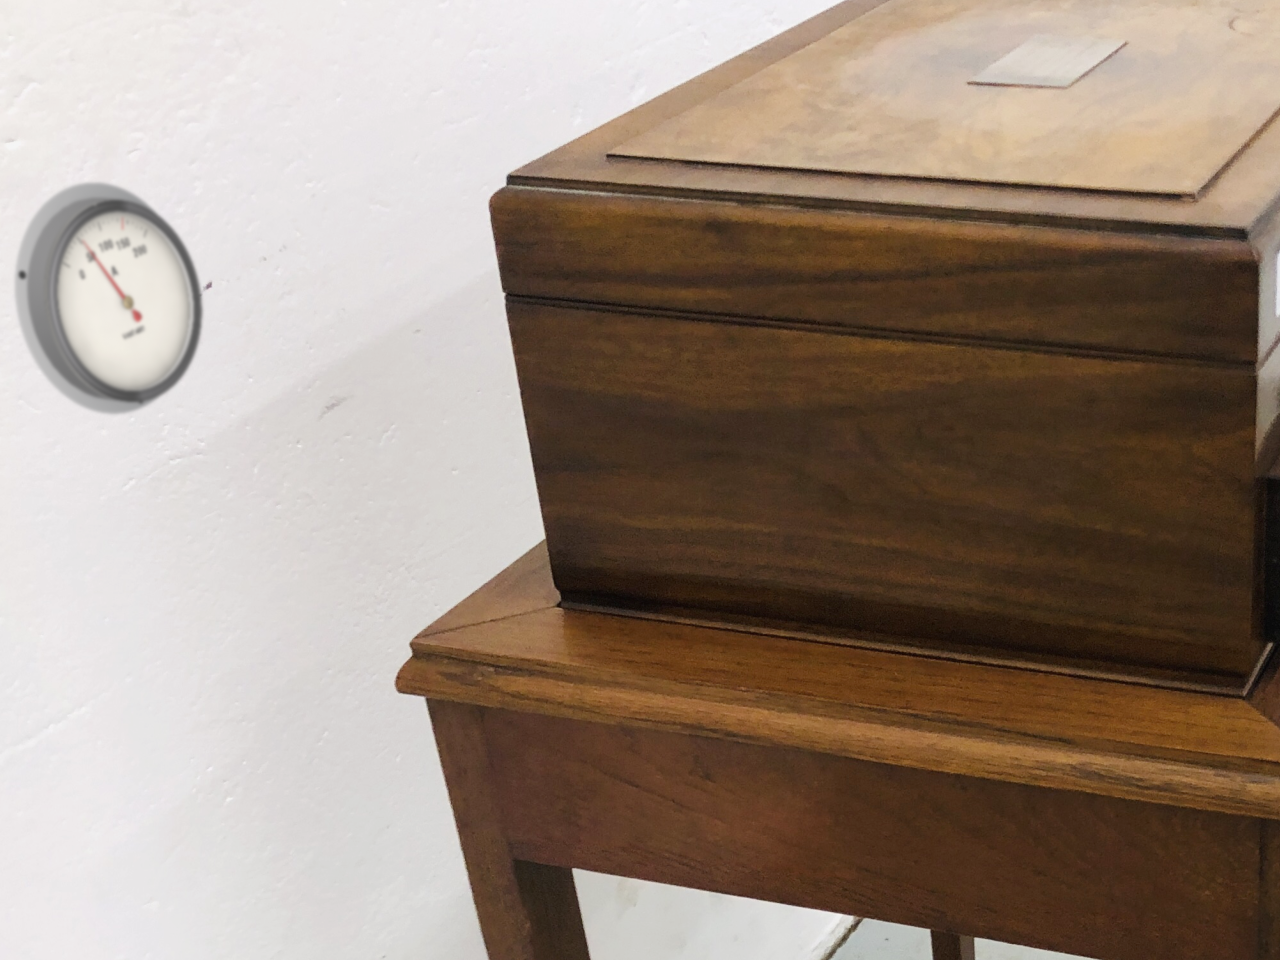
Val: 50 A
